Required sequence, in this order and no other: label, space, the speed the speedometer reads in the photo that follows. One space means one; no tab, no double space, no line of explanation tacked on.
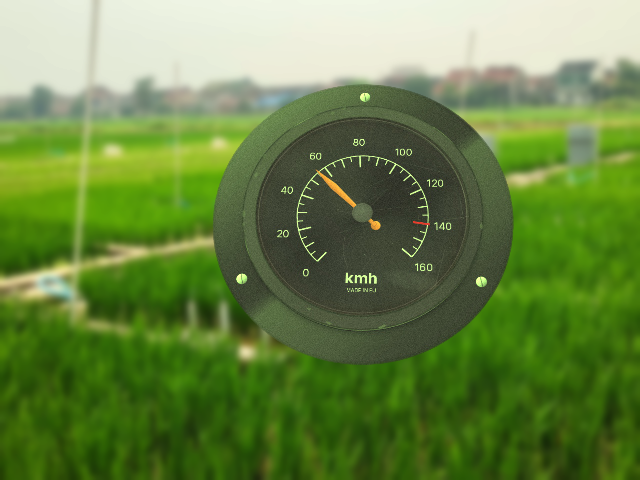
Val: 55 km/h
